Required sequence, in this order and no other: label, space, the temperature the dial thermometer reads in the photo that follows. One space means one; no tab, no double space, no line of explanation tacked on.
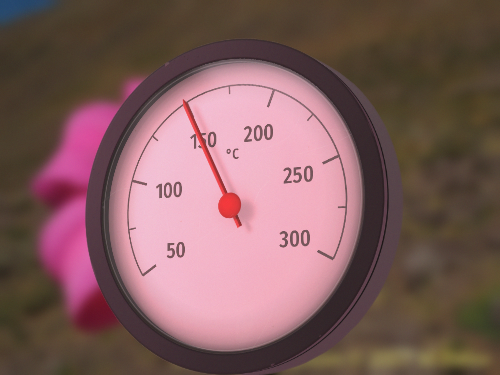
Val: 150 °C
